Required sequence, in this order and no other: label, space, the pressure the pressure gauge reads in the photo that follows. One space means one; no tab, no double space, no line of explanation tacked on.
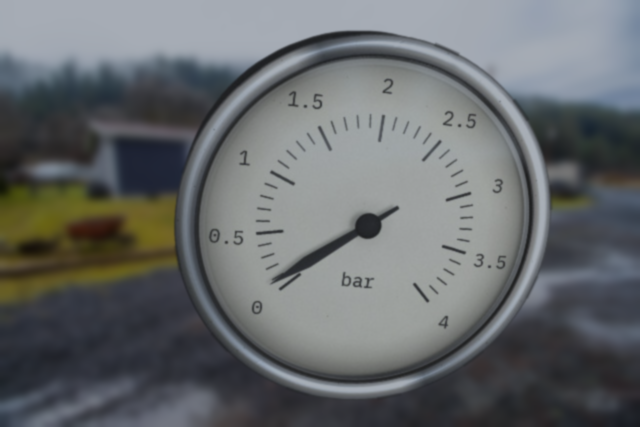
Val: 0.1 bar
